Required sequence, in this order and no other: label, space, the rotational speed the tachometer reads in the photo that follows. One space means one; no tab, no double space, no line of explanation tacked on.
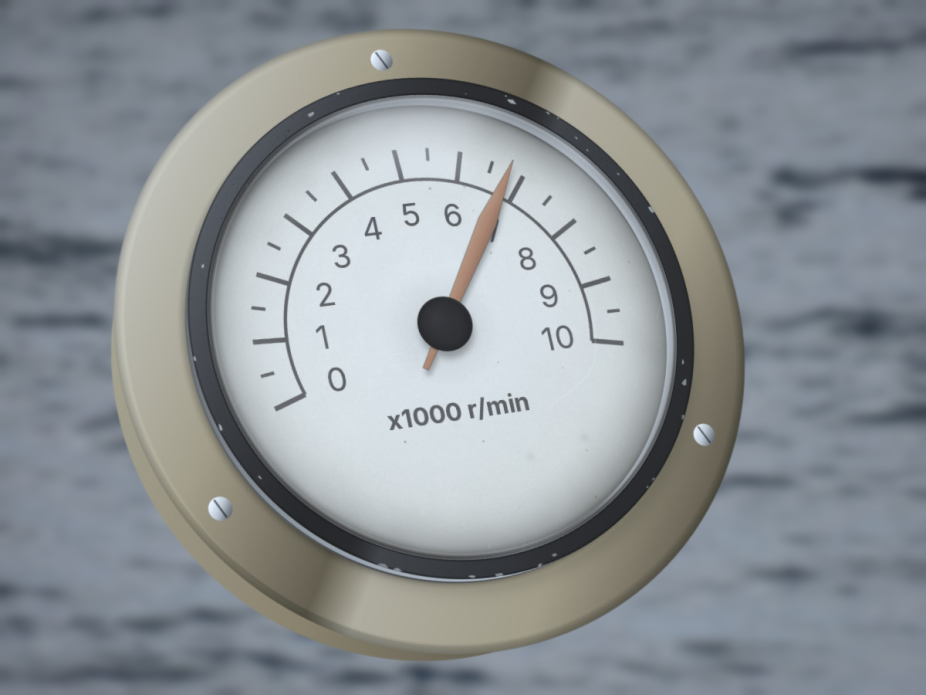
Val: 6750 rpm
